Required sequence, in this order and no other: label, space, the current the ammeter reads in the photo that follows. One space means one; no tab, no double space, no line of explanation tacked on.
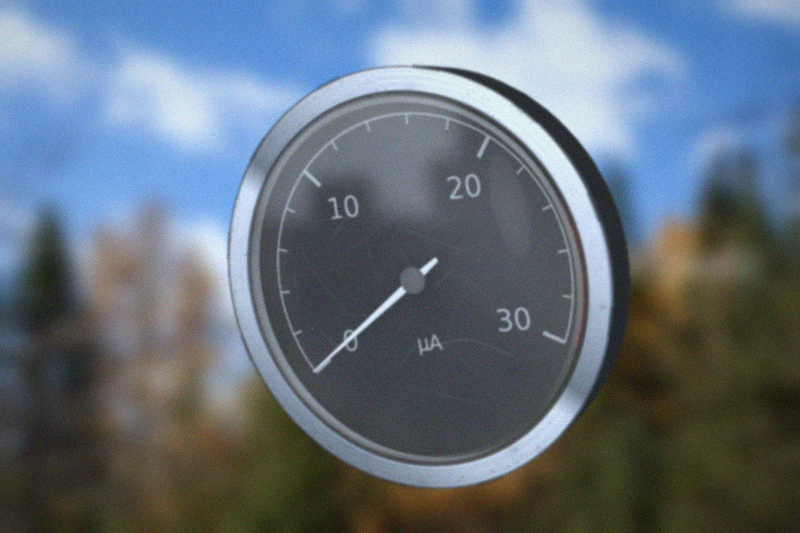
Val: 0 µA
